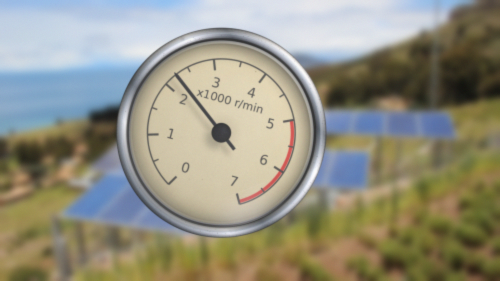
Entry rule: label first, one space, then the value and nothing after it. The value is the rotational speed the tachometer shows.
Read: 2250 rpm
